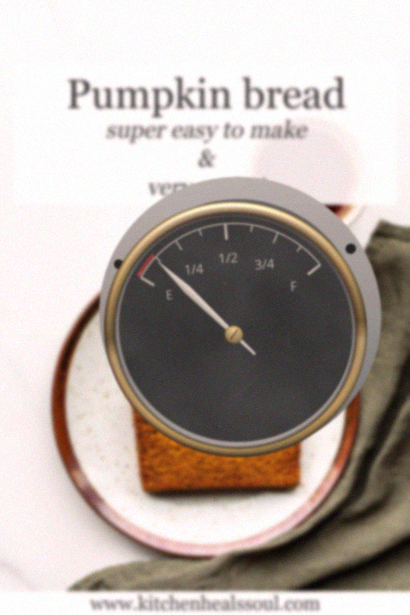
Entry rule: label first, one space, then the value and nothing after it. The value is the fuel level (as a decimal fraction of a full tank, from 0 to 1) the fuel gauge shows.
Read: 0.125
